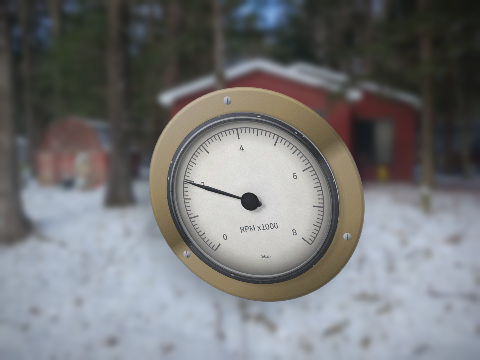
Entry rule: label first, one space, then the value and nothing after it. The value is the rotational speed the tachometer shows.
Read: 2000 rpm
